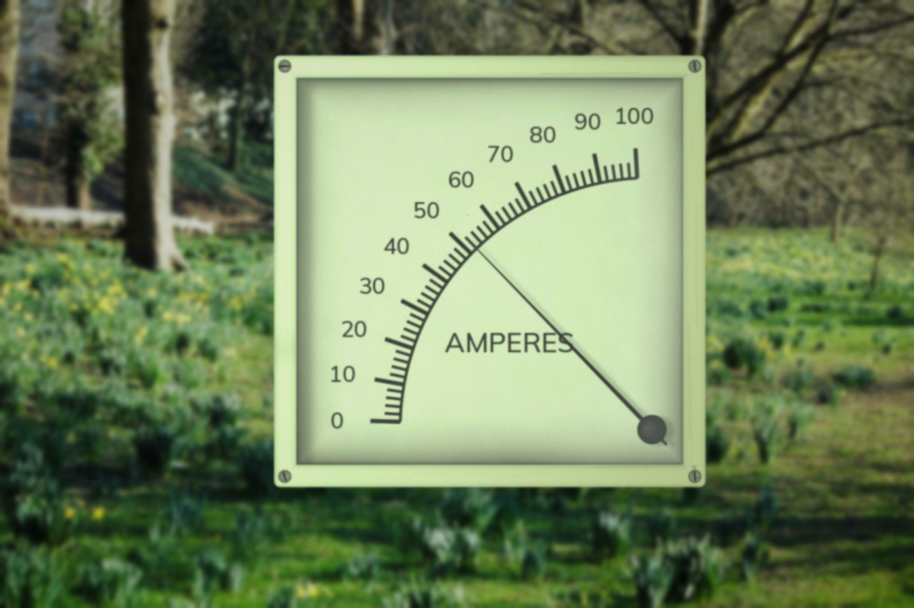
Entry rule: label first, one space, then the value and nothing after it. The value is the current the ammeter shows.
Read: 52 A
